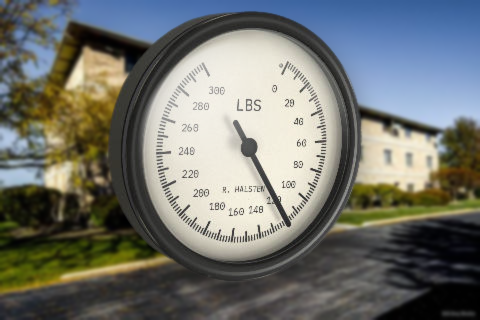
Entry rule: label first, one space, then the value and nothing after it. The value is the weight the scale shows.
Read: 120 lb
